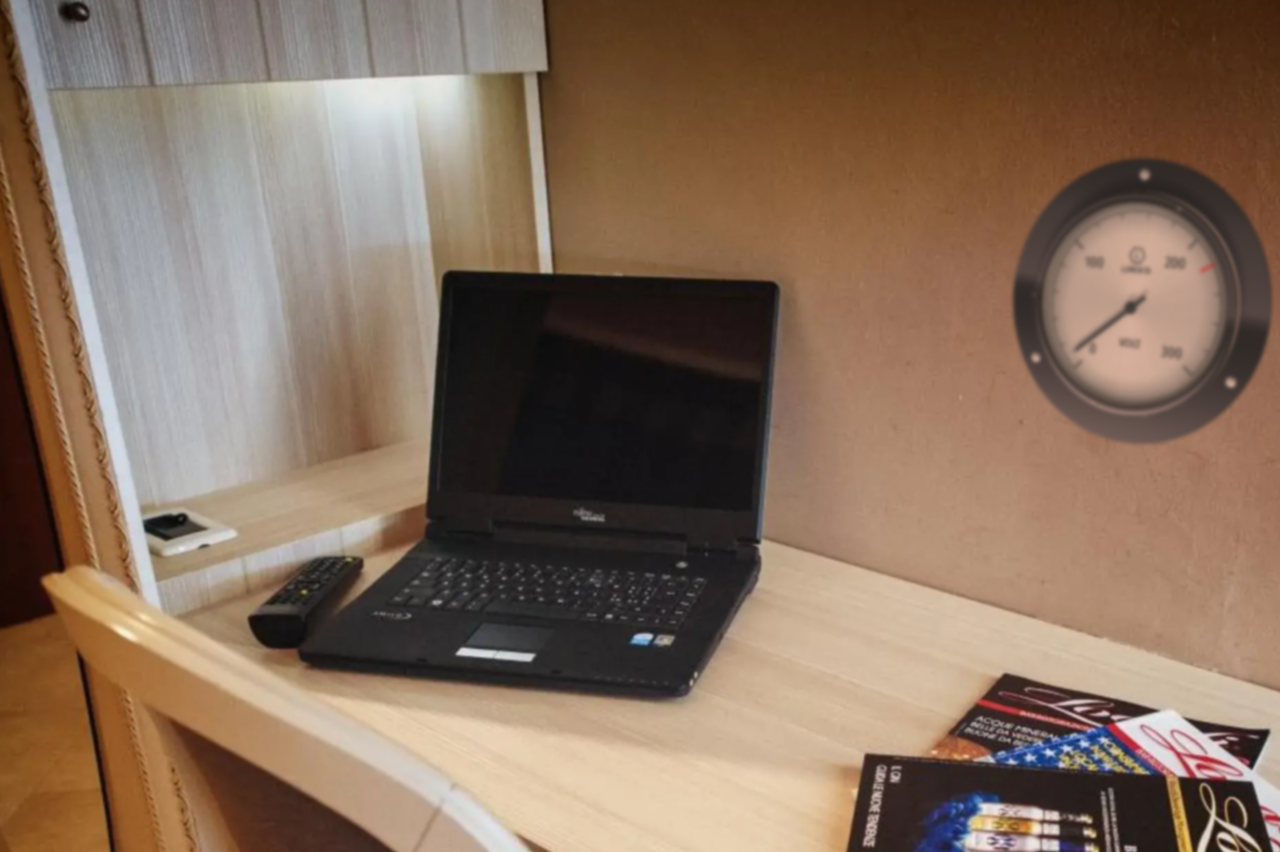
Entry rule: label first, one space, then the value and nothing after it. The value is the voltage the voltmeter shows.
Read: 10 V
